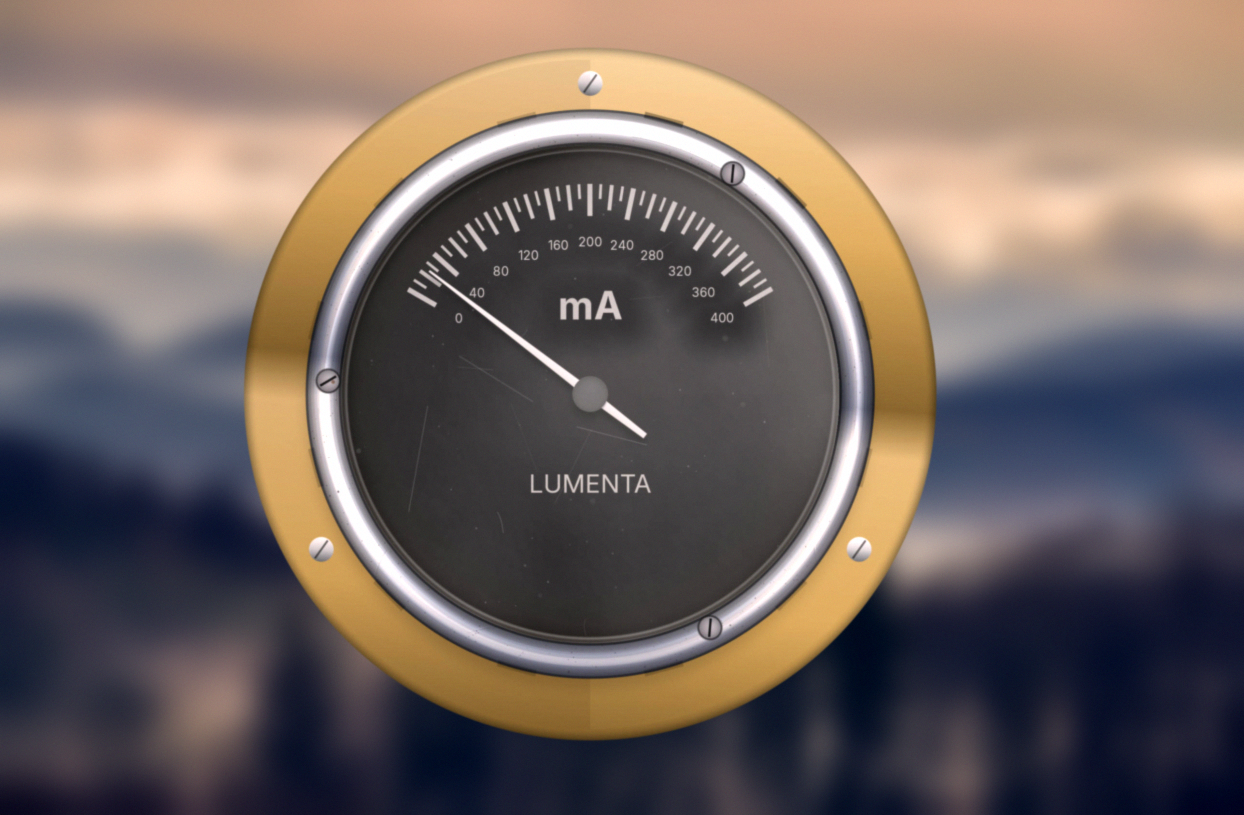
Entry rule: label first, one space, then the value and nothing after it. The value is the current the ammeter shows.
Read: 25 mA
